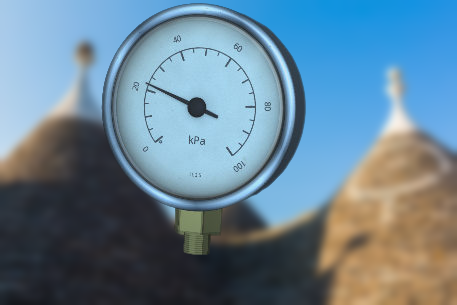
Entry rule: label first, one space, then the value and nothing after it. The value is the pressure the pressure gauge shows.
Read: 22.5 kPa
